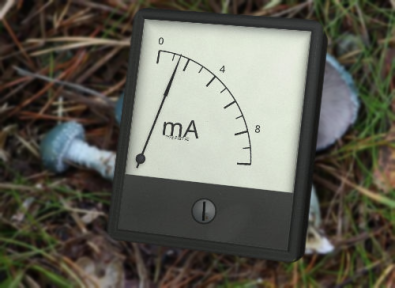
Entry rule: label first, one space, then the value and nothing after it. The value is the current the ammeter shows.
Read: 1.5 mA
